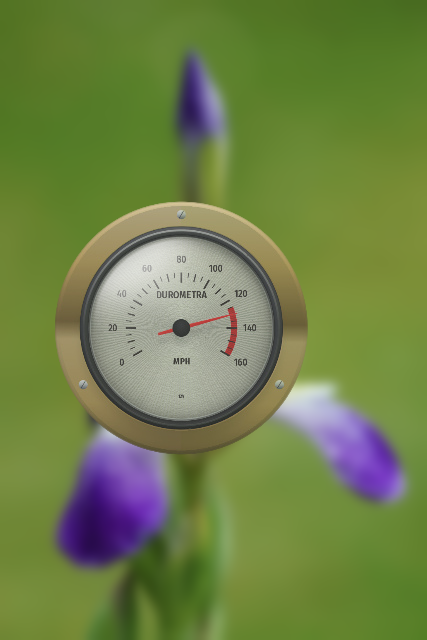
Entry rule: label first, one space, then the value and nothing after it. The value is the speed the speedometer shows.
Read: 130 mph
